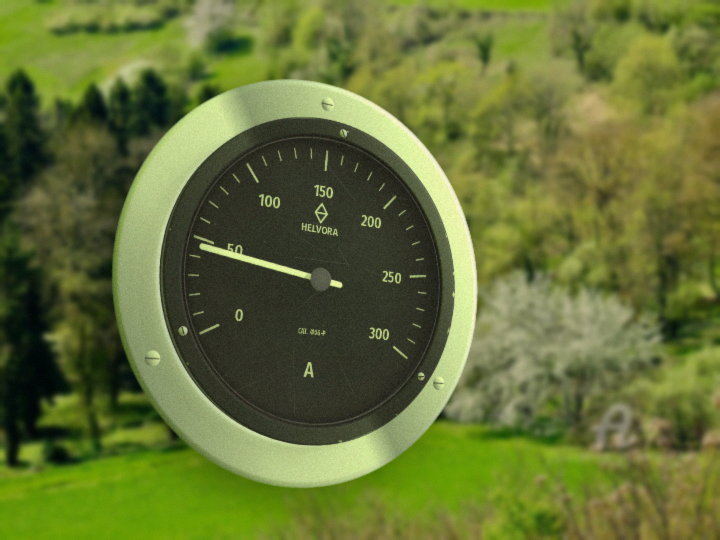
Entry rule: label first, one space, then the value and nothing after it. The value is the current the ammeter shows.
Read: 45 A
